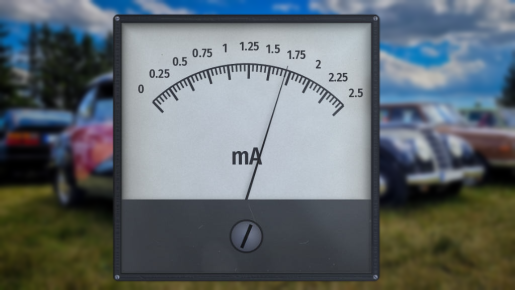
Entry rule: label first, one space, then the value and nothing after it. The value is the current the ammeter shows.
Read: 1.7 mA
